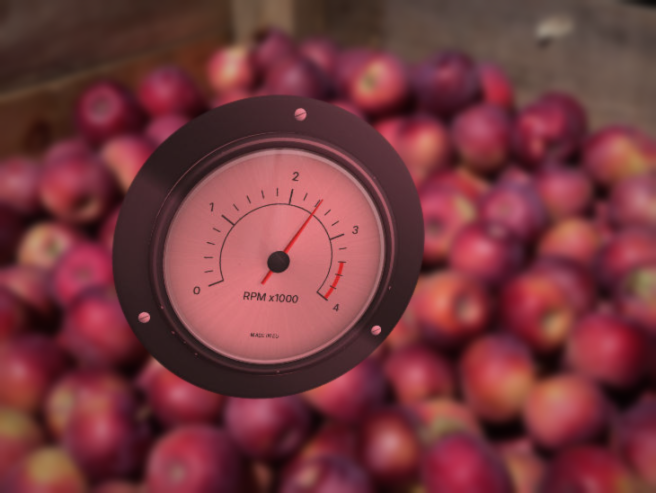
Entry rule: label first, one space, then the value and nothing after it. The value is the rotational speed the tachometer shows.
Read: 2400 rpm
